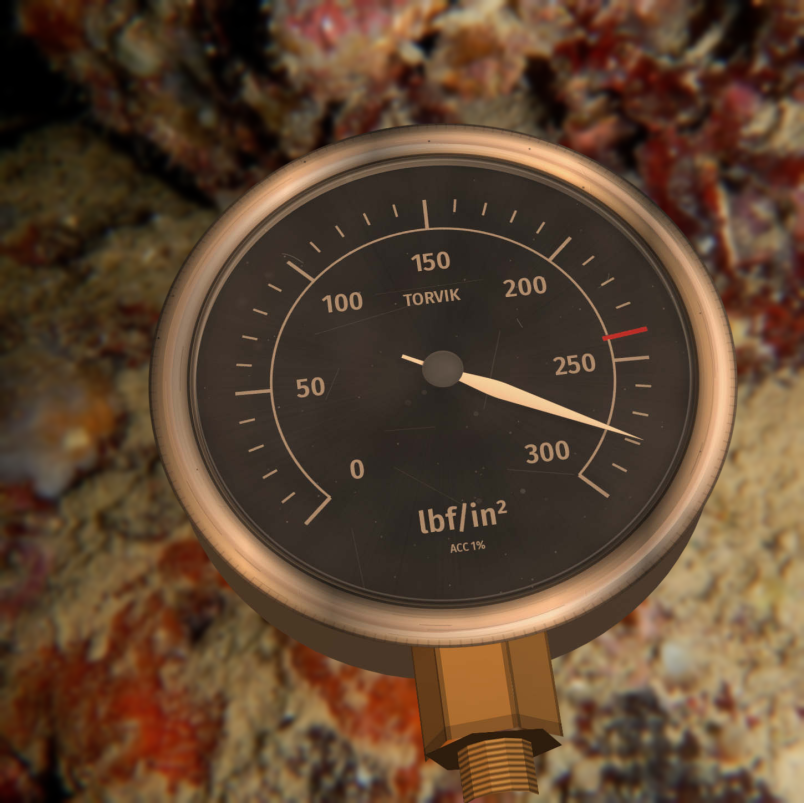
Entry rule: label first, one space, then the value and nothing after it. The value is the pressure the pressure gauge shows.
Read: 280 psi
